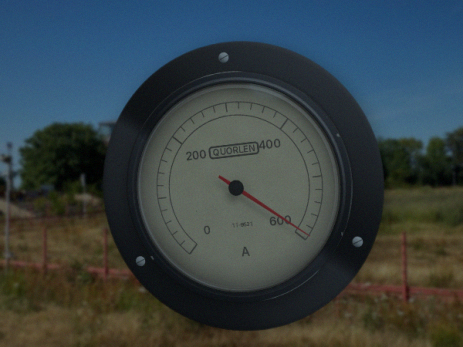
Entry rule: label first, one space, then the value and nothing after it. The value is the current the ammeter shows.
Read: 590 A
